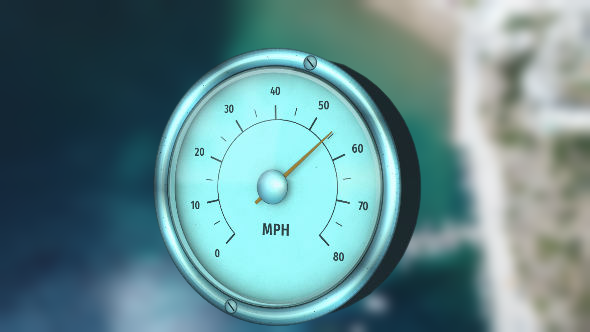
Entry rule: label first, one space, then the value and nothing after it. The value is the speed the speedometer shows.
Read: 55 mph
